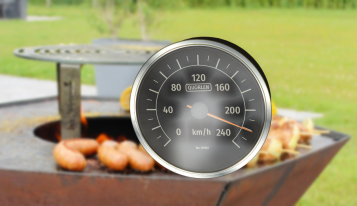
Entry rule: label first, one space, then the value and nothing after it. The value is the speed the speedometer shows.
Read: 220 km/h
